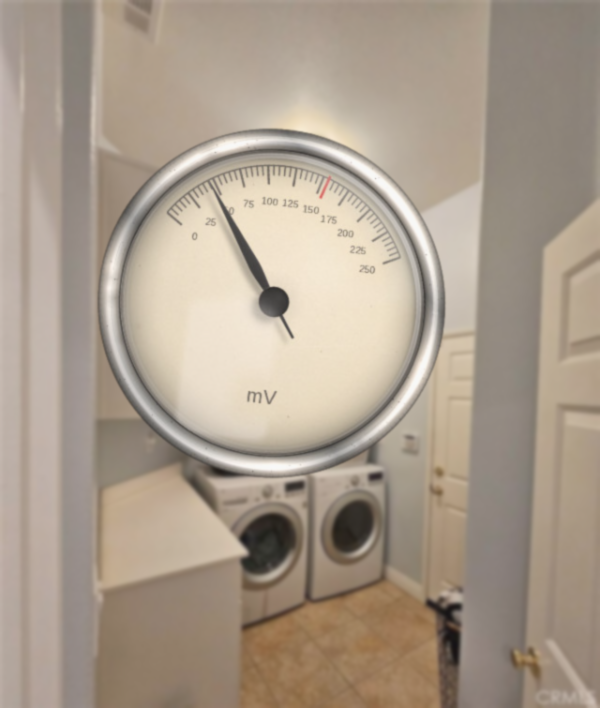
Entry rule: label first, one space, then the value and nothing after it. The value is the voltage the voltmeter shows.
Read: 45 mV
